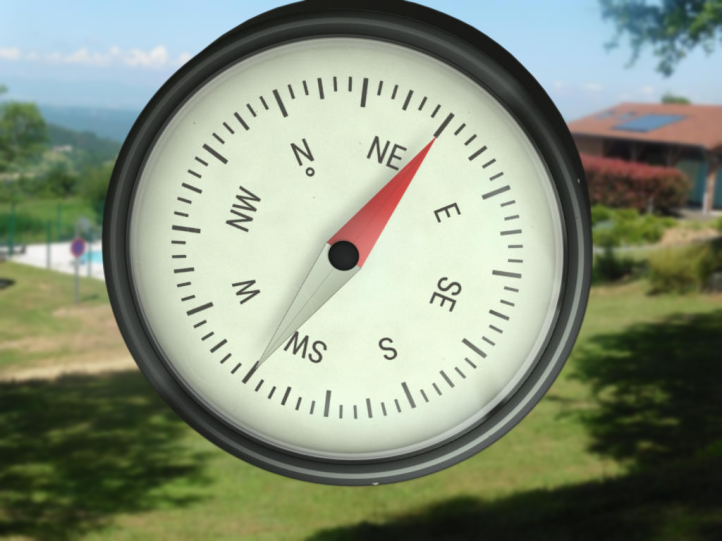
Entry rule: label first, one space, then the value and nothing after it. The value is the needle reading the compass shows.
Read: 60 °
